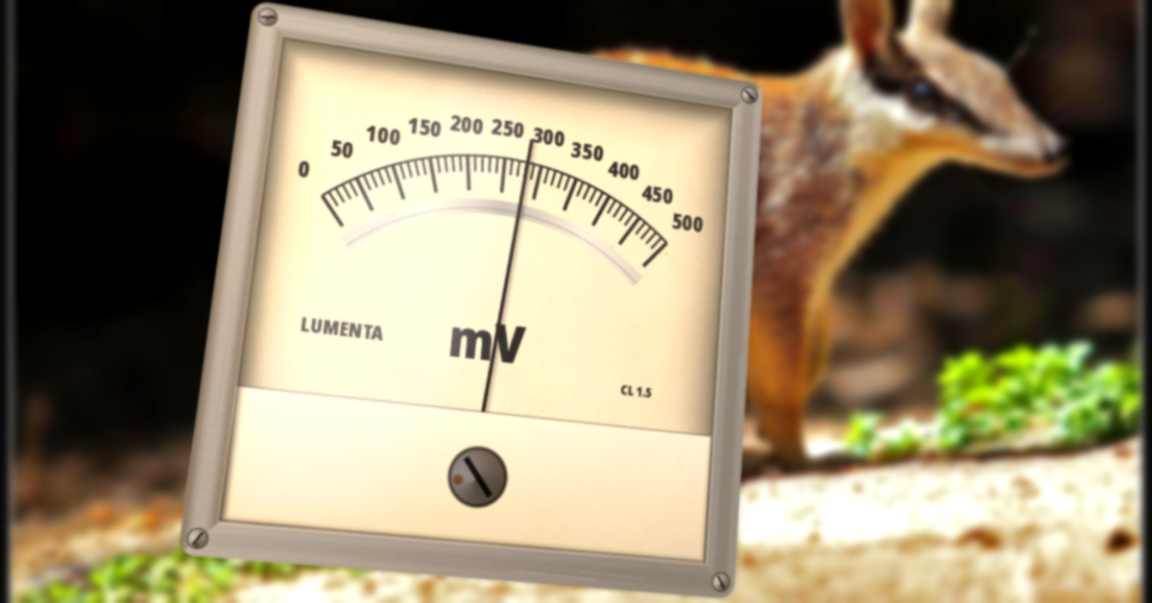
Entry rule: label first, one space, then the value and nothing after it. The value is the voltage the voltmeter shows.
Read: 280 mV
